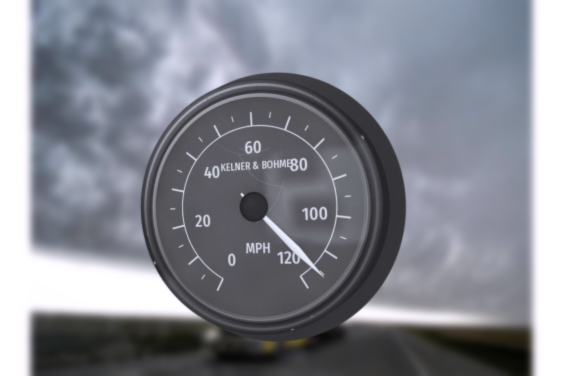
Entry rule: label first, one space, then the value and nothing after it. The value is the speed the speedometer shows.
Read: 115 mph
